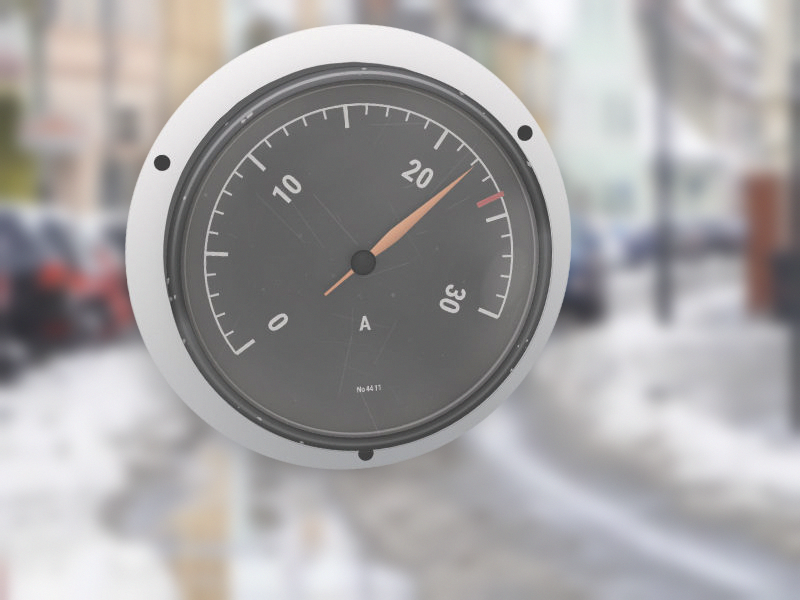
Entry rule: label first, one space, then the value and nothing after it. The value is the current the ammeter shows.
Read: 22 A
